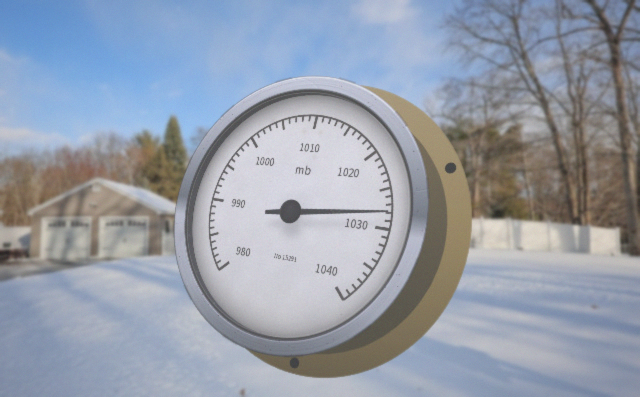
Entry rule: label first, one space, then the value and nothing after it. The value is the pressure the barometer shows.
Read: 1028 mbar
